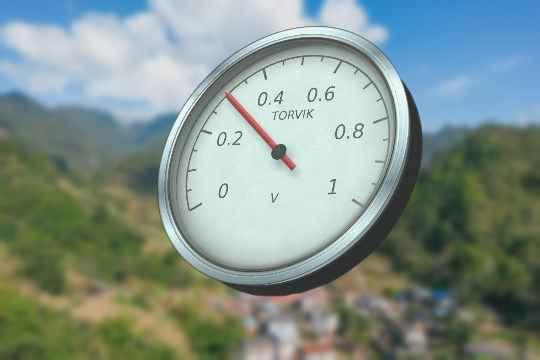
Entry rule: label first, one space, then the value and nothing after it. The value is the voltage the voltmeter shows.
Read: 0.3 V
